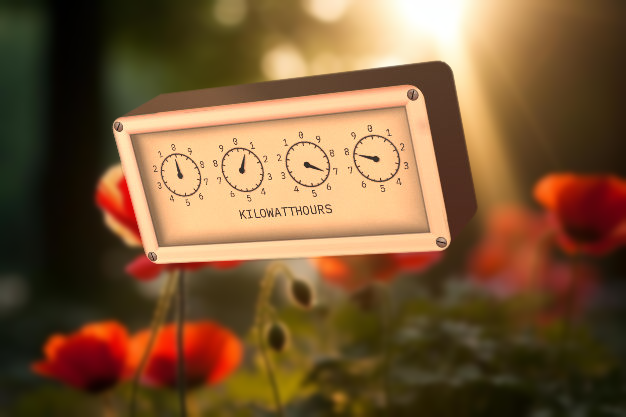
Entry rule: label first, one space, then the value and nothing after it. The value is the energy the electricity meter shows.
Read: 68 kWh
